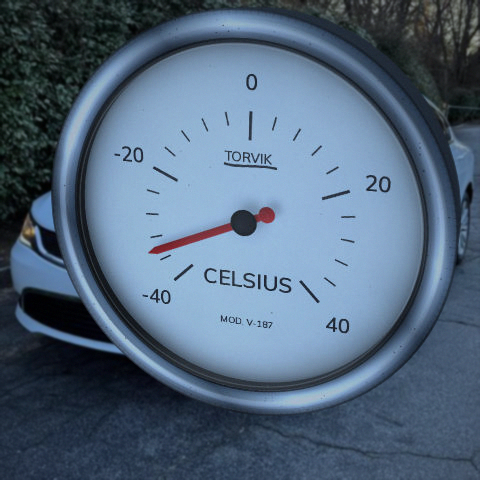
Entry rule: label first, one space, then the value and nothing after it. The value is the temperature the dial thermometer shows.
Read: -34 °C
